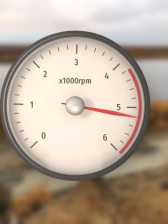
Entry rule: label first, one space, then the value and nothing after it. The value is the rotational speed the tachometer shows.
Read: 5200 rpm
